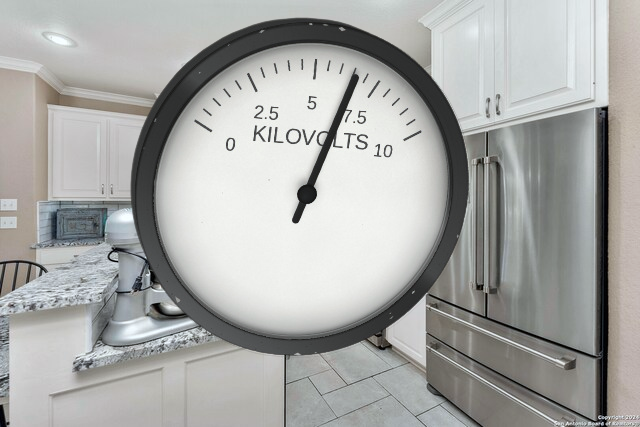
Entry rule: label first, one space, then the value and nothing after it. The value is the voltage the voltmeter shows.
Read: 6.5 kV
